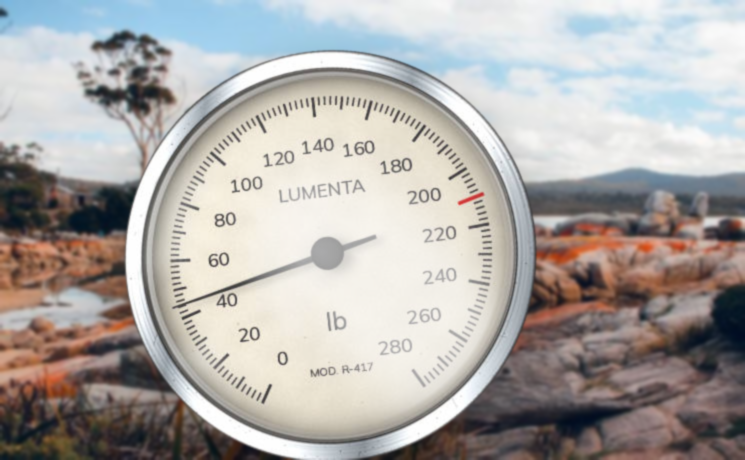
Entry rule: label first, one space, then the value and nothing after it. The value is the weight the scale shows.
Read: 44 lb
